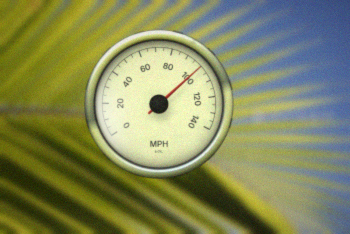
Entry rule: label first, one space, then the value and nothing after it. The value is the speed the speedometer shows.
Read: 100 mph
